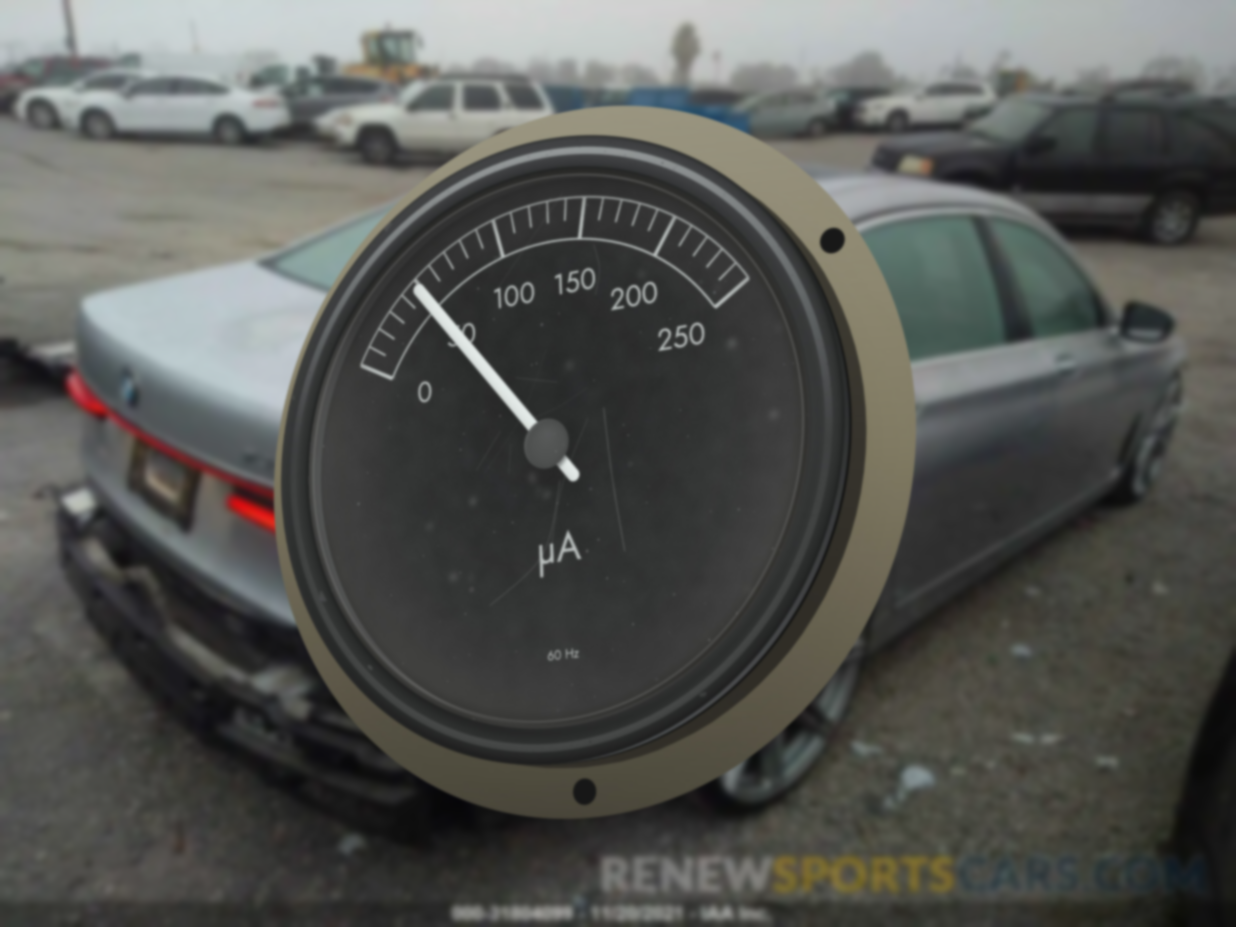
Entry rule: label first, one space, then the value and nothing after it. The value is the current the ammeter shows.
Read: 50 µA
